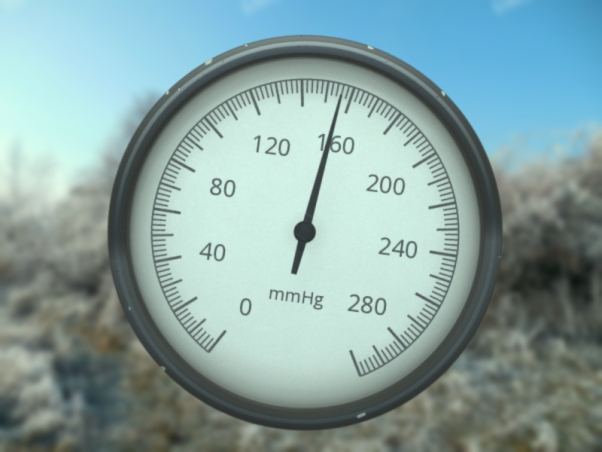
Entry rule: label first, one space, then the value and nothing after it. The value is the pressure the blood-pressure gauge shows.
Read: 156 mmHg
